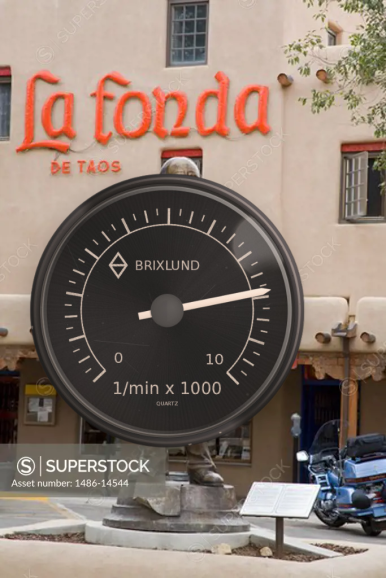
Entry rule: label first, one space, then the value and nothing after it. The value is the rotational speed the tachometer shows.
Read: 7875 rpm
